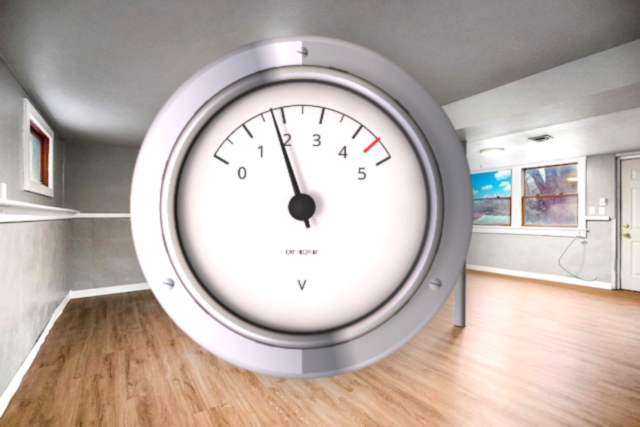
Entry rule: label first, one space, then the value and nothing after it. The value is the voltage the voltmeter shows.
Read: 1.75 V
